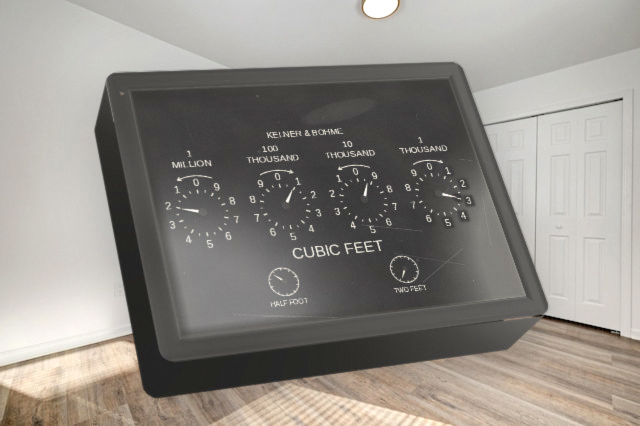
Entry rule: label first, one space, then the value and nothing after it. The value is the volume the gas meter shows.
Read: 209300 ft³
